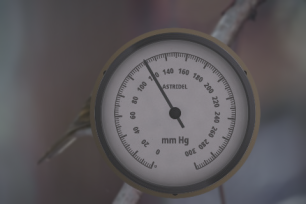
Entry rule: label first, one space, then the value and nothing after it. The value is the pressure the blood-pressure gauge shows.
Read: 120 mmHg
